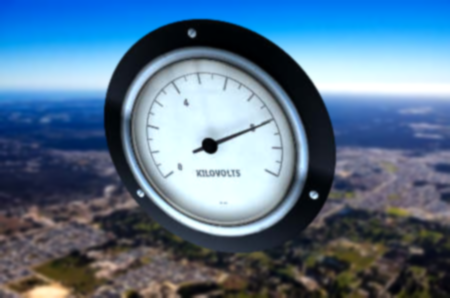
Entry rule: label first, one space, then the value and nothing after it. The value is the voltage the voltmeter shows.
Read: 8 kV
